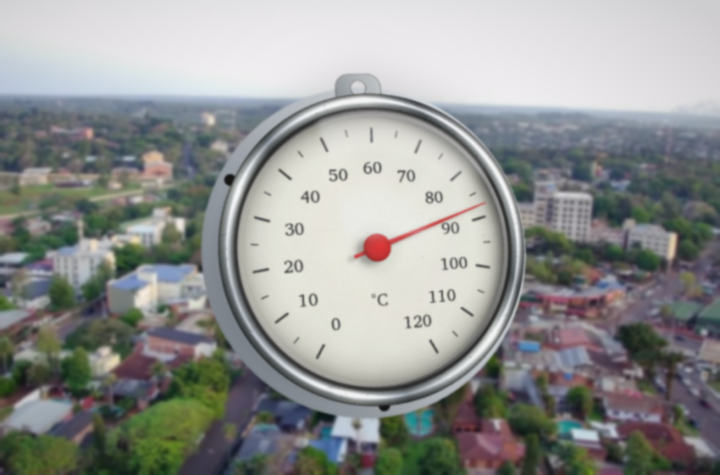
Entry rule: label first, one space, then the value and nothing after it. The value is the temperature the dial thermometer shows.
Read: 87.5 °C
